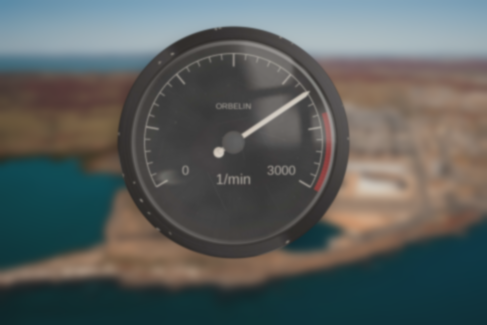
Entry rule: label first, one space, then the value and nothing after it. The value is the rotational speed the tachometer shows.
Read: 2200 rpm
